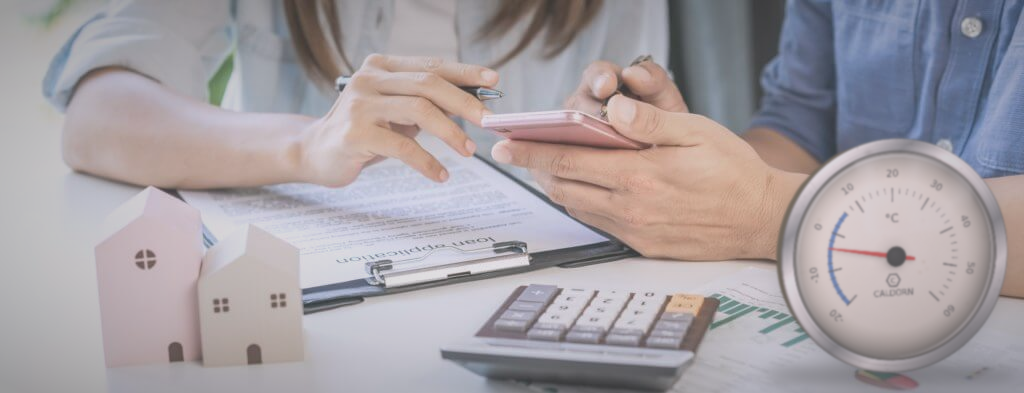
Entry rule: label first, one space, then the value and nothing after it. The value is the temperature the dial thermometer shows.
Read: -4 °C
